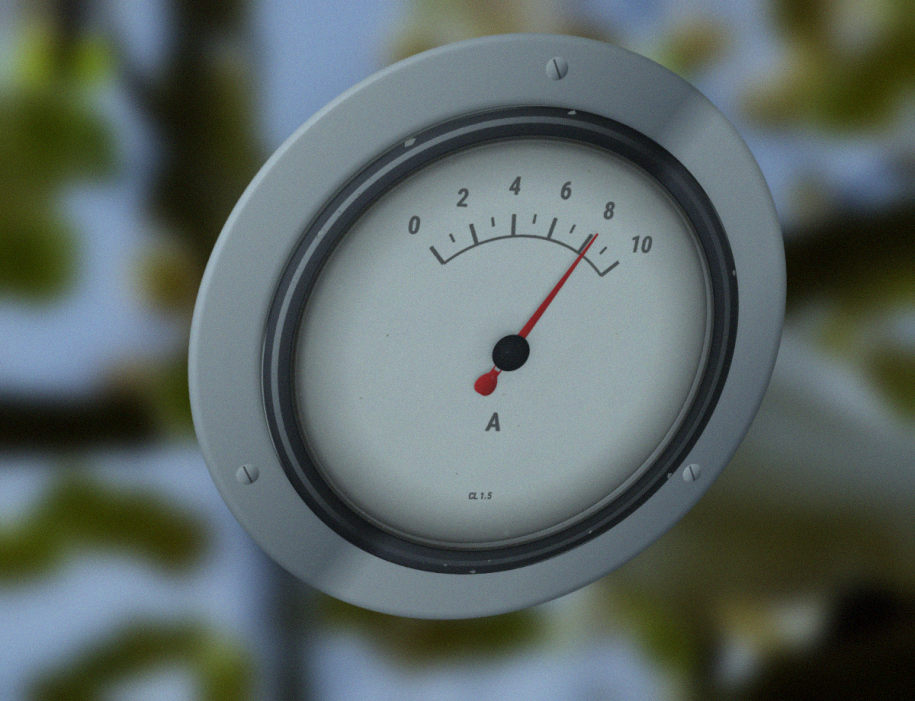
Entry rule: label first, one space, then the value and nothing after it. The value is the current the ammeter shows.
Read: 8 A
